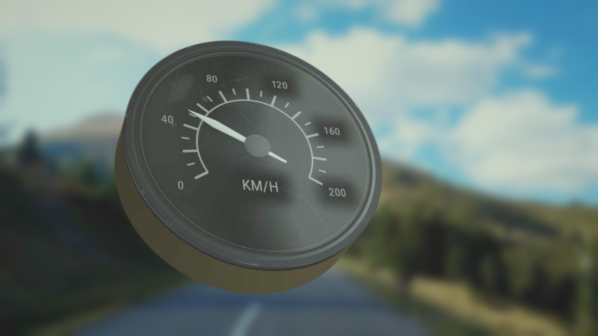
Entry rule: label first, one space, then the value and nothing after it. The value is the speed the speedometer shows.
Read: 50 km/h
